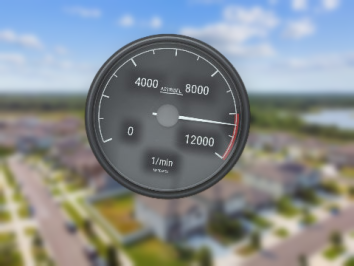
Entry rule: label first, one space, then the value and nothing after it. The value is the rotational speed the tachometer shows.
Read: 10500 rpm
